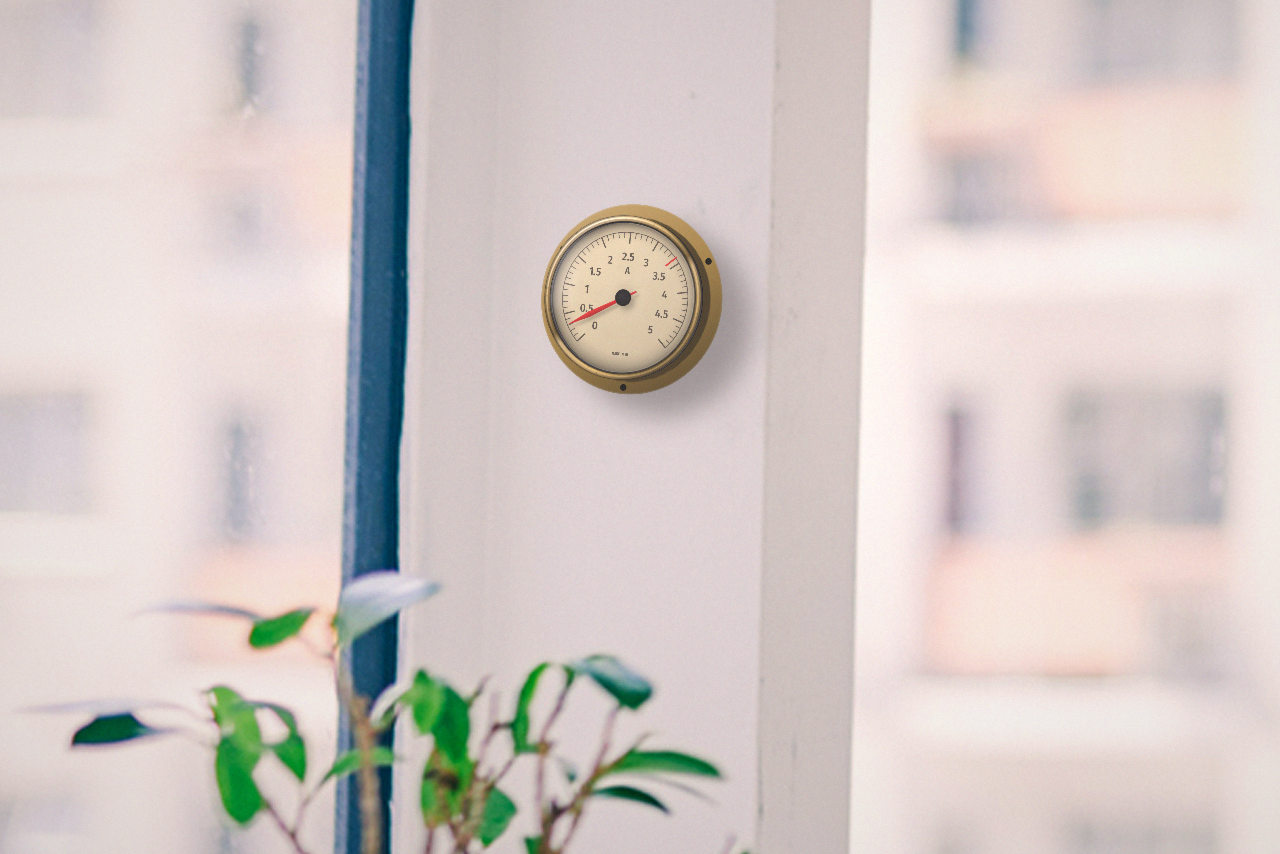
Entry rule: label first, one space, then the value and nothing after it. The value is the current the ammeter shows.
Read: 0.3 A
